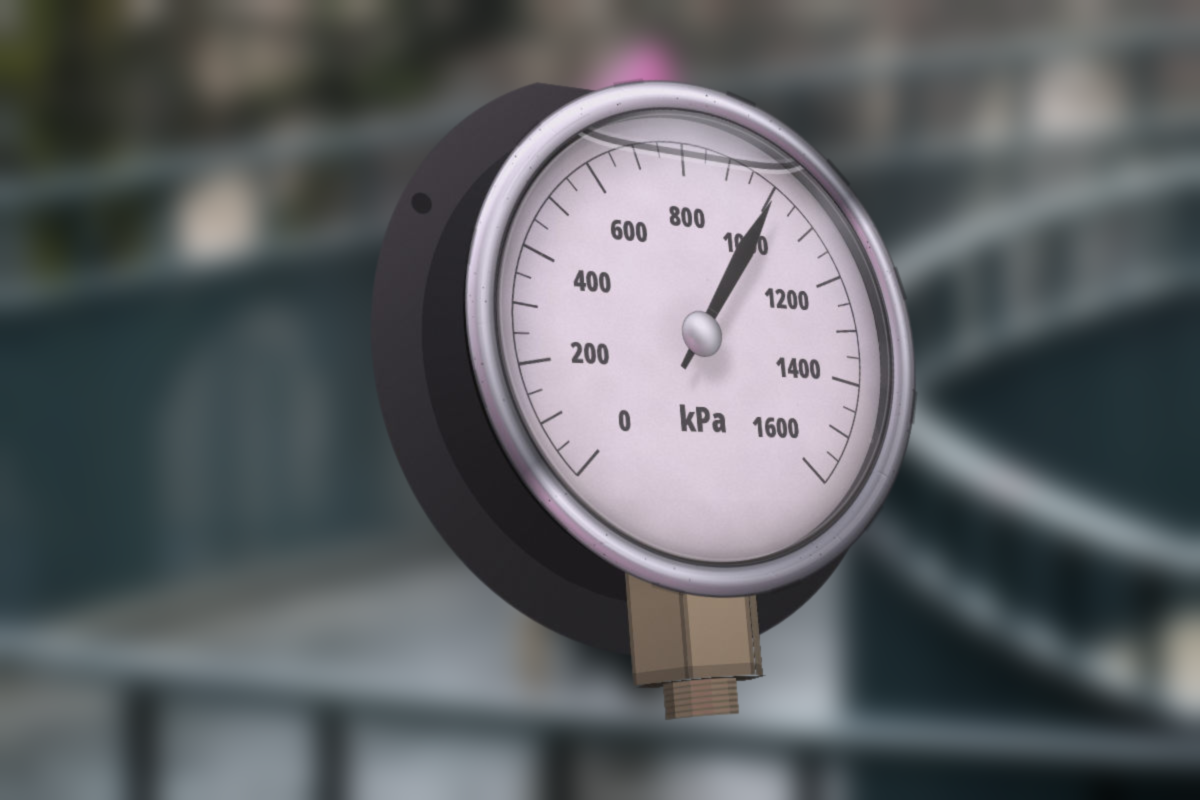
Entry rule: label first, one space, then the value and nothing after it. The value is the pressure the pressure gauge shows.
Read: 1000 kPa
